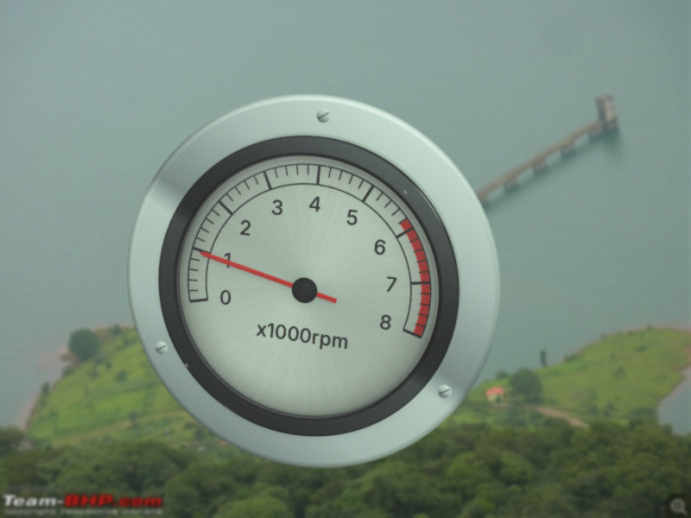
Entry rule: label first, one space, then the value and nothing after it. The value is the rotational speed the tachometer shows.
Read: 1000 rpm
